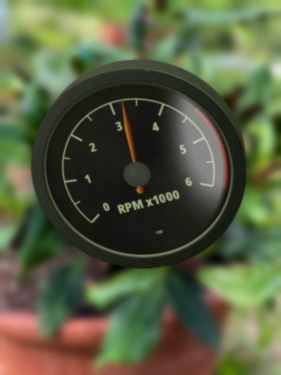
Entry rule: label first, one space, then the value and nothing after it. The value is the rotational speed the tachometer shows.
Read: 3250 rpm
